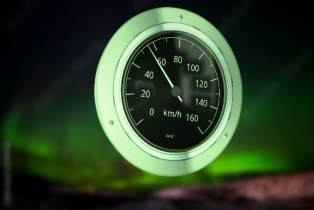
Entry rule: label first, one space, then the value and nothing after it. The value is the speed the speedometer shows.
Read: 55 km/h
